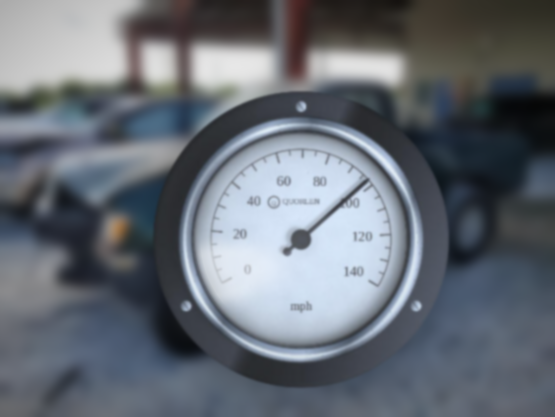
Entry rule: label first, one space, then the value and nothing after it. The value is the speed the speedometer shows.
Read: 97.5 mph
